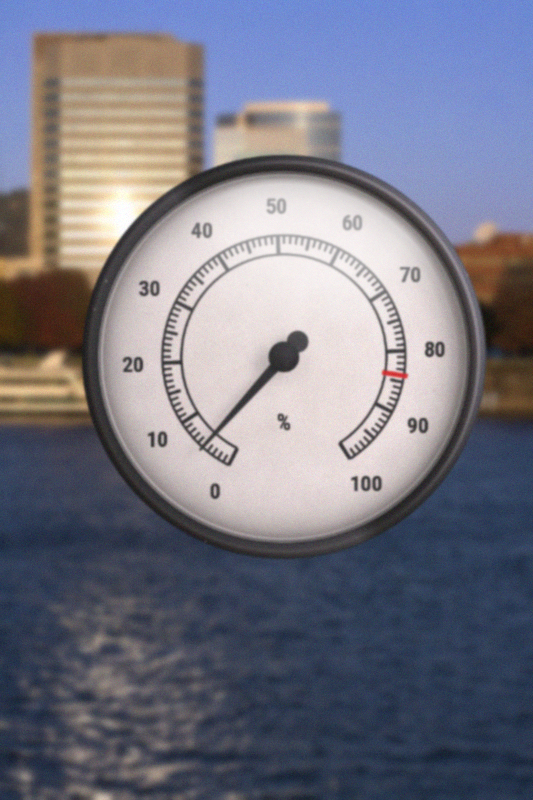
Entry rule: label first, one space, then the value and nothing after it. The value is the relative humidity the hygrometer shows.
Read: 5 %
